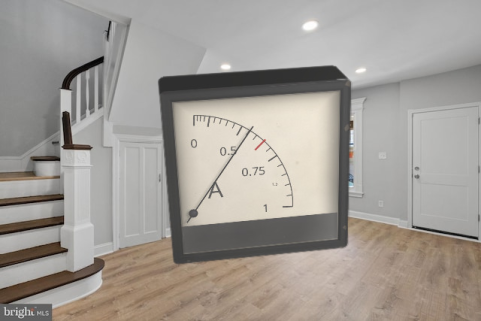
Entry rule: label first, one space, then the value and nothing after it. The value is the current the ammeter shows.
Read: 0.55 A
